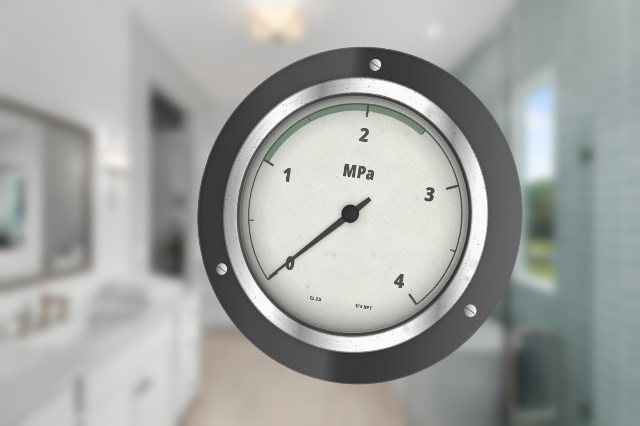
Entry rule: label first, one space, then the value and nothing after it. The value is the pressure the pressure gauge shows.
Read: 0 MPa
